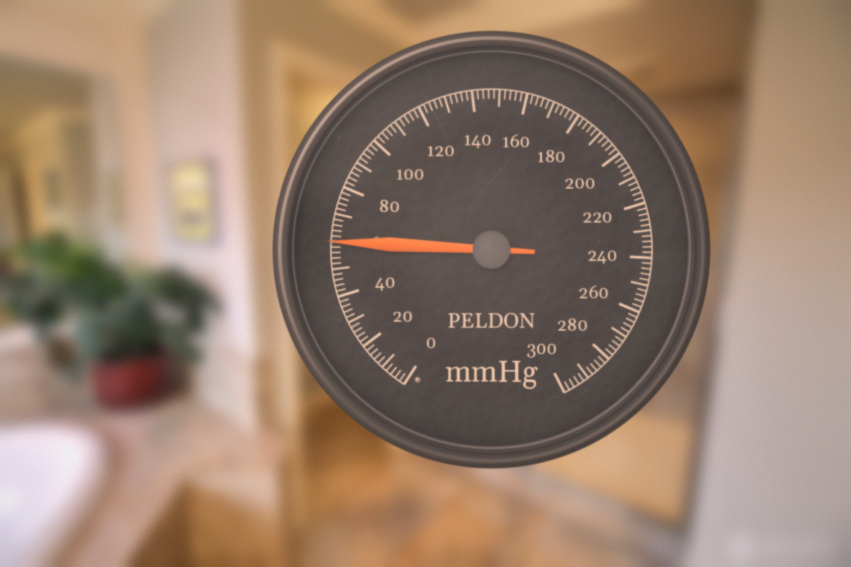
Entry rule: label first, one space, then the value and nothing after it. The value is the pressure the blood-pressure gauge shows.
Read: 60 mmHg
